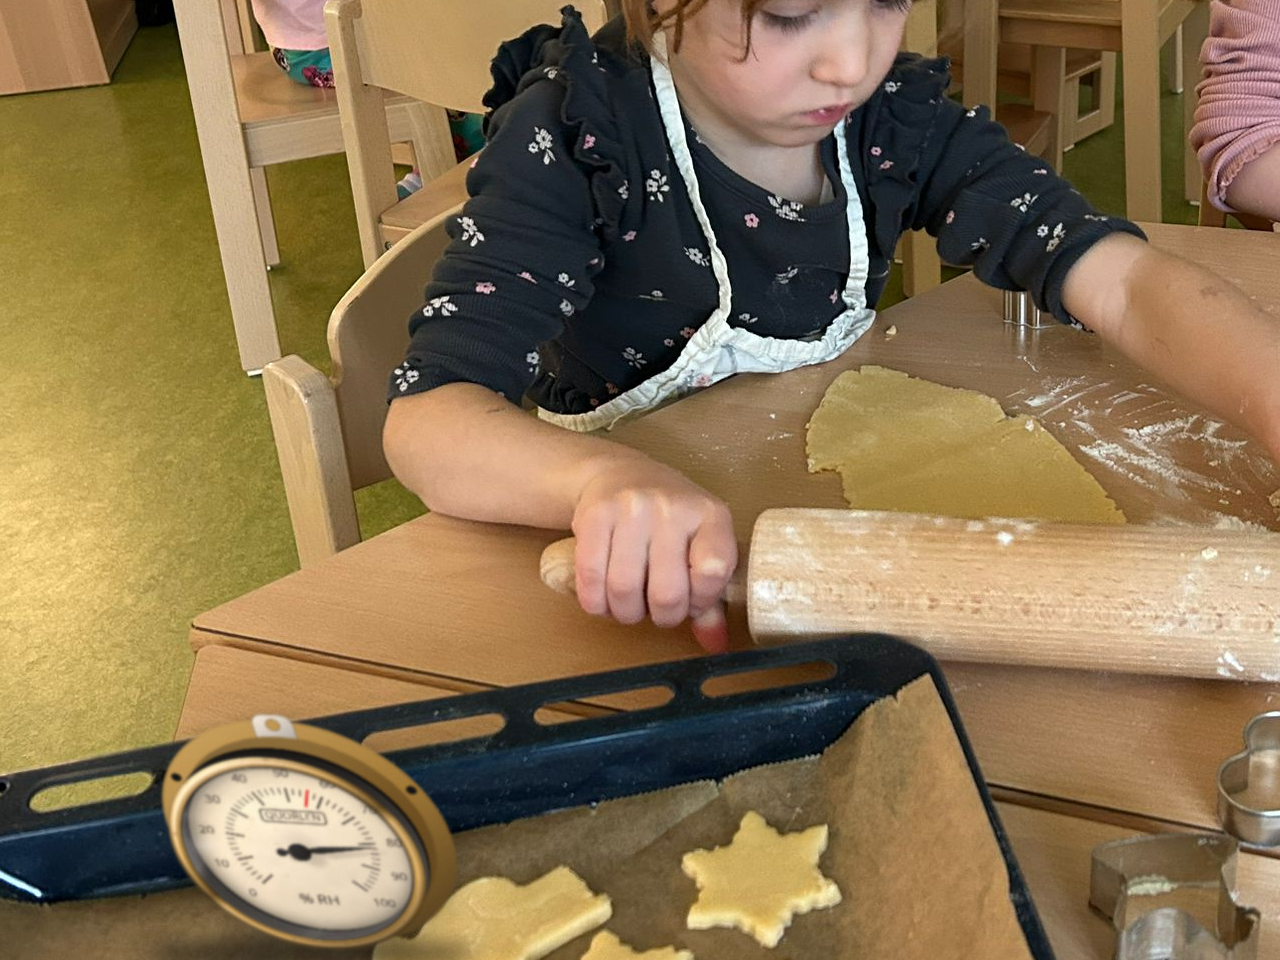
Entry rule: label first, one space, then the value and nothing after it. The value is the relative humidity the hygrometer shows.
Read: 80 %
